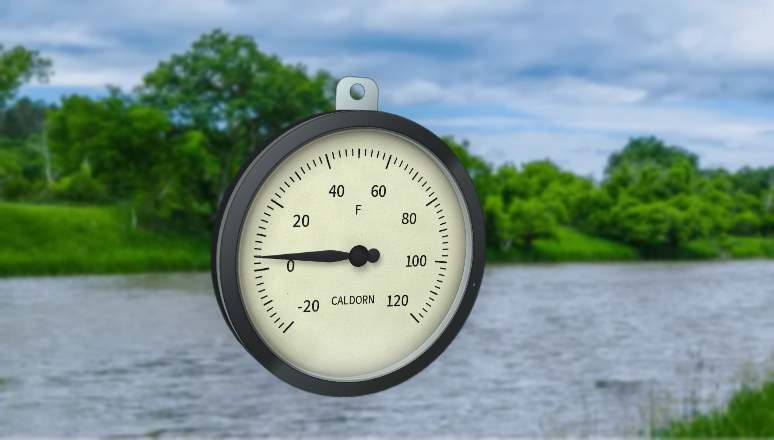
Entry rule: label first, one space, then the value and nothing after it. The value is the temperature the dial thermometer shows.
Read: 4 °F
